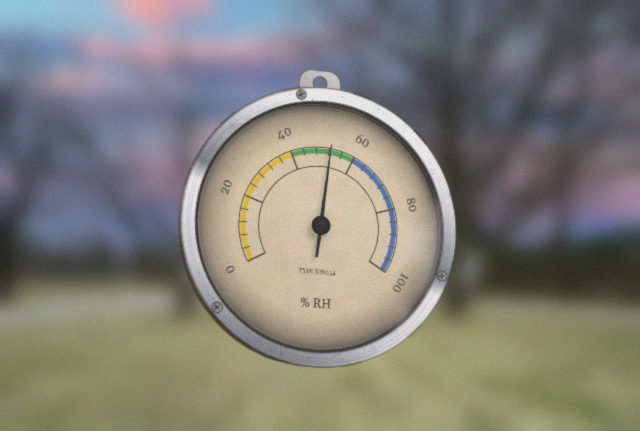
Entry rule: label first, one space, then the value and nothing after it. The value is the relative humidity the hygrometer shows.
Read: 52 %
